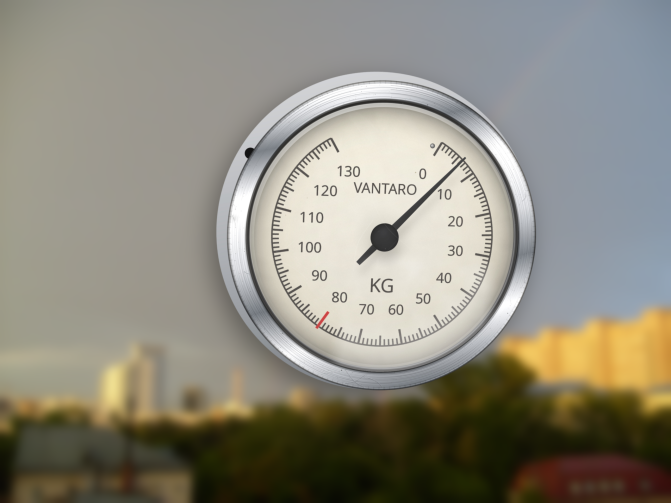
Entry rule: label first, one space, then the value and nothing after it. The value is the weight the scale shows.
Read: 6 kg
